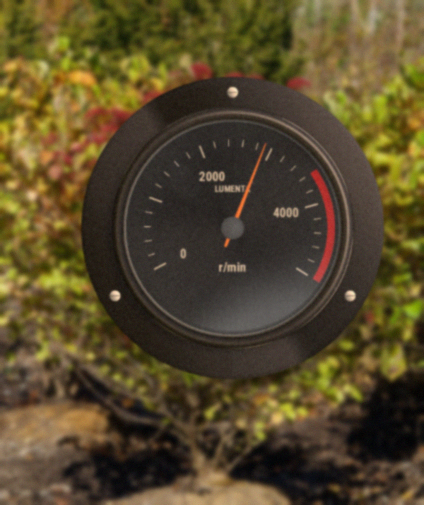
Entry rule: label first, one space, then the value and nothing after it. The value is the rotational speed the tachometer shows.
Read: 2900 rpm
